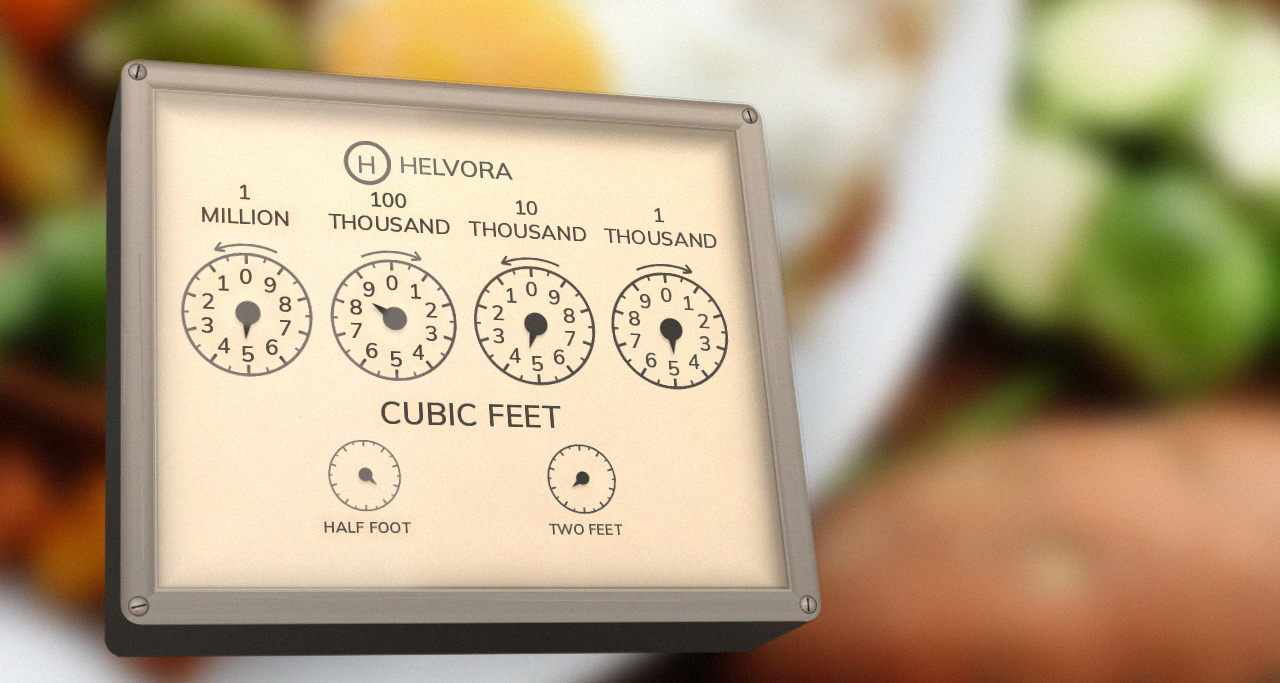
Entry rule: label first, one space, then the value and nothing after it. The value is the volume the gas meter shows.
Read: 484500 ft³
